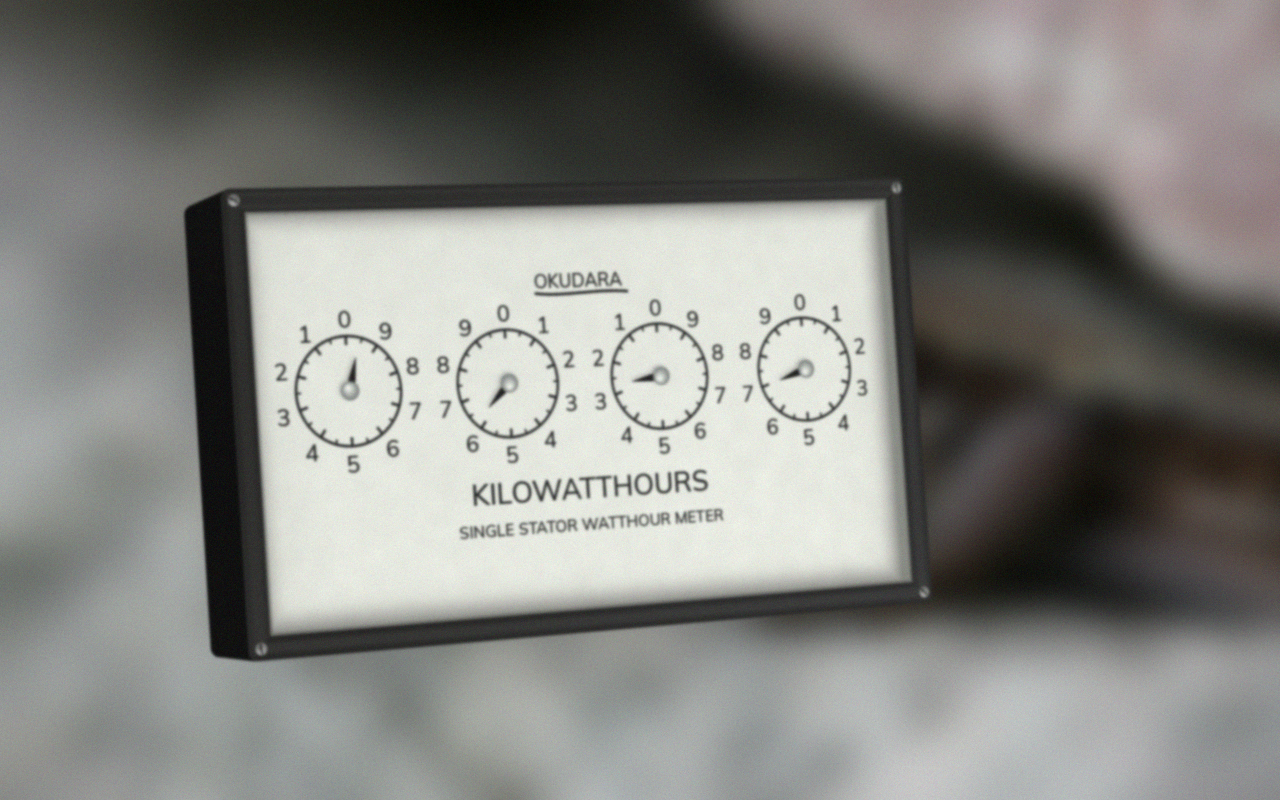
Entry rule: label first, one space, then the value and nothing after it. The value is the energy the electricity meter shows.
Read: 9627 kWh
